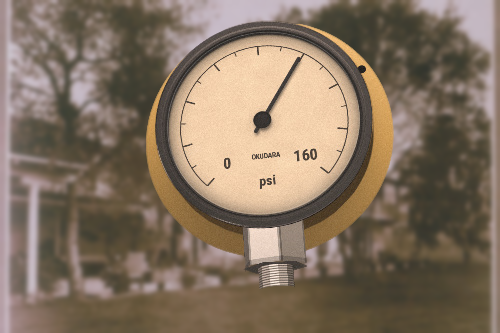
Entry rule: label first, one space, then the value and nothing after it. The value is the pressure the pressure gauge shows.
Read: 100 psi
